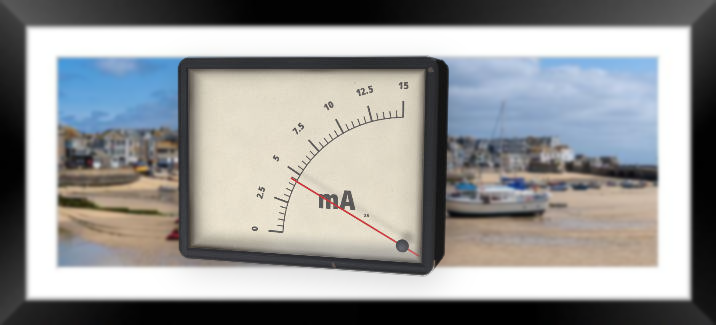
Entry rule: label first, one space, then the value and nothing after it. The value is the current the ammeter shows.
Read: 4.5 mA
